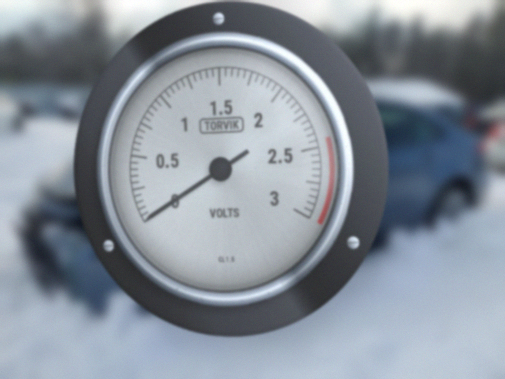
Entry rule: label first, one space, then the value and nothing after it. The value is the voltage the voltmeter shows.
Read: 0 V
